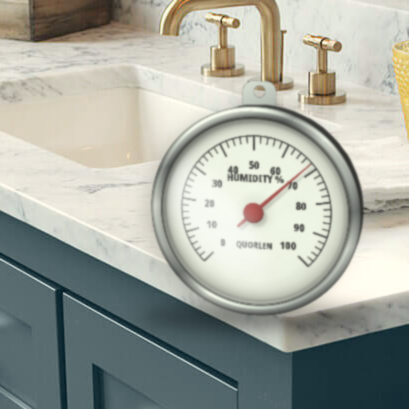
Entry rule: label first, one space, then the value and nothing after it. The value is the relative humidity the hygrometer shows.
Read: 68 %
